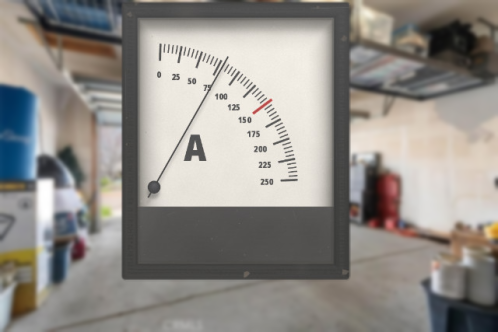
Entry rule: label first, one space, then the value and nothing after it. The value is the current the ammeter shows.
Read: 80 A
